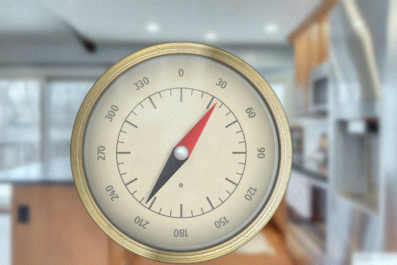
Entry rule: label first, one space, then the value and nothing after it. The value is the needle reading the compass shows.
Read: 35 °
